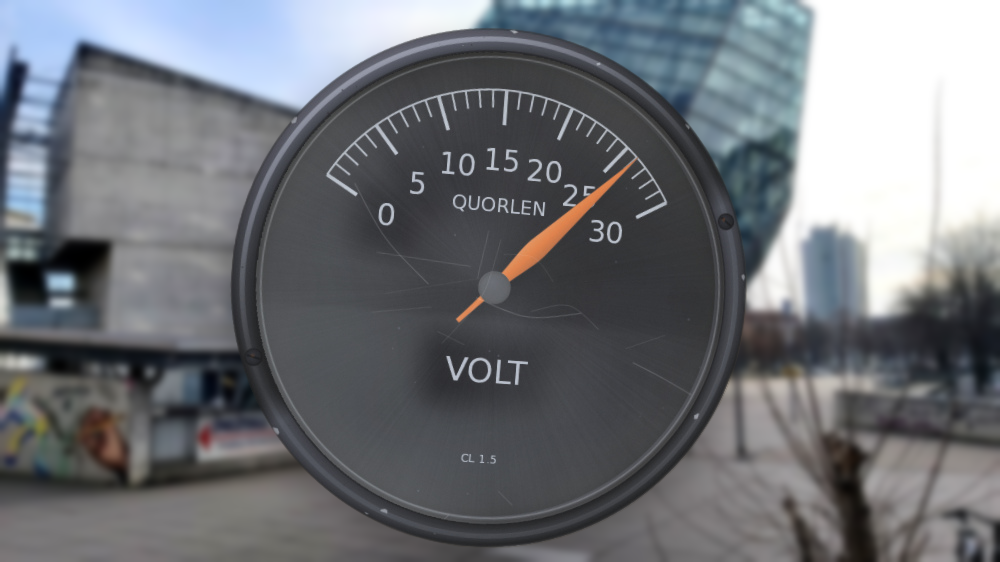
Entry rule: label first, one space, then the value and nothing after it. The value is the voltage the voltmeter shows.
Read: 26 V
